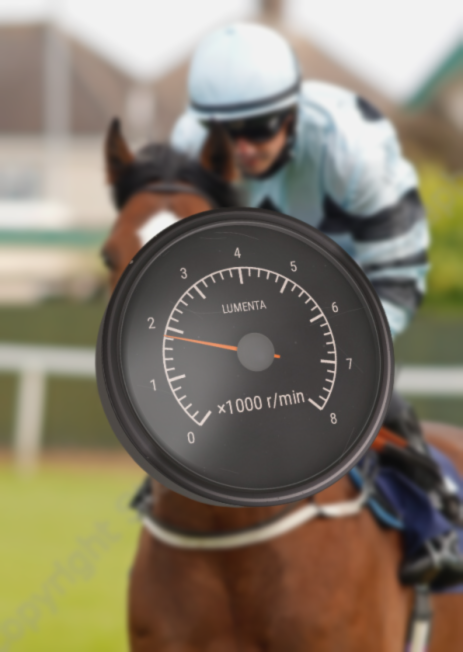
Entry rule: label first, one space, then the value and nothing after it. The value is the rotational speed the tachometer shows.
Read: 1800 rpm
